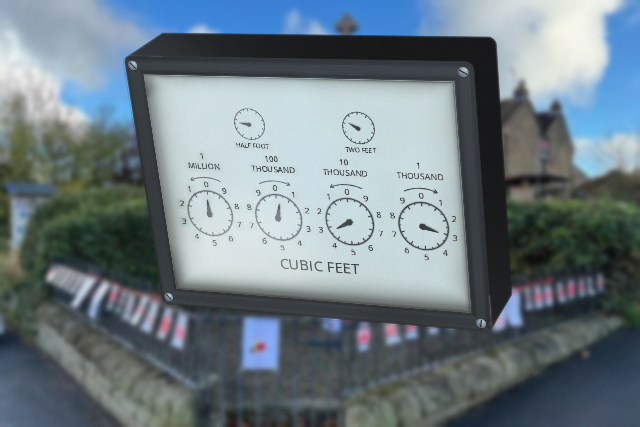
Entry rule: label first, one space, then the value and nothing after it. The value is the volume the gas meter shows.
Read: 3300 ft³
